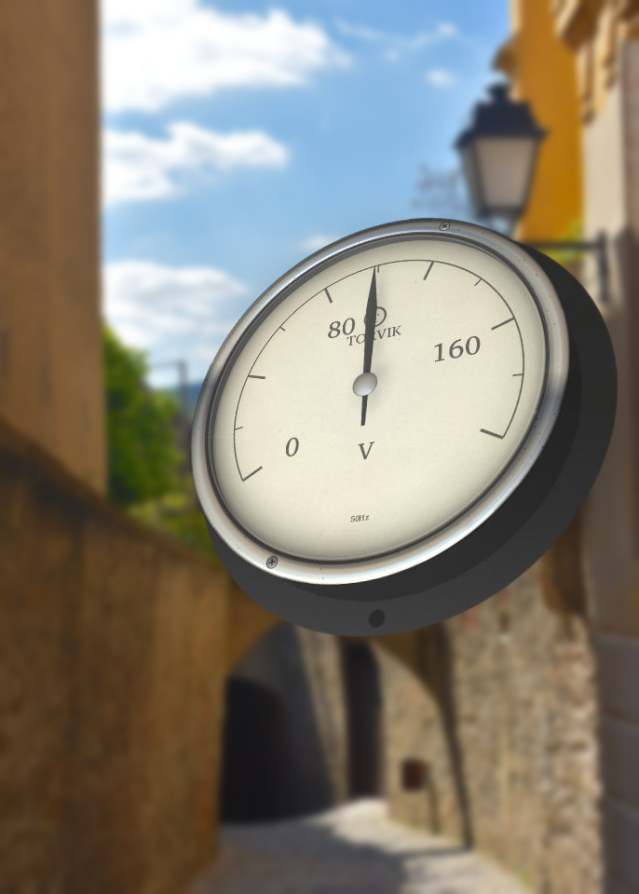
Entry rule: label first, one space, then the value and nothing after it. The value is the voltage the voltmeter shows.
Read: 100 V
